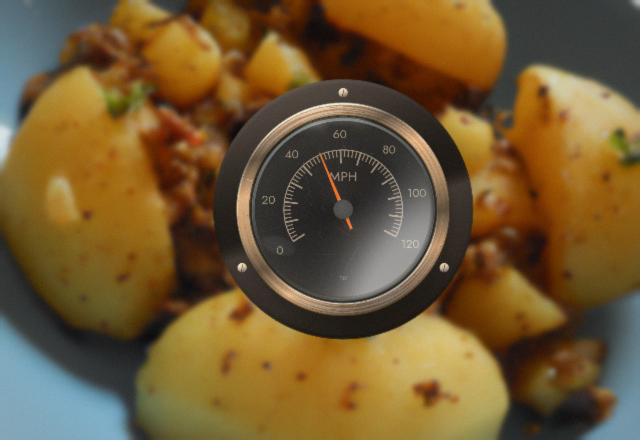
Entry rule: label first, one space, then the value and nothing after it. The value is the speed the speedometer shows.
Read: 50 mph
